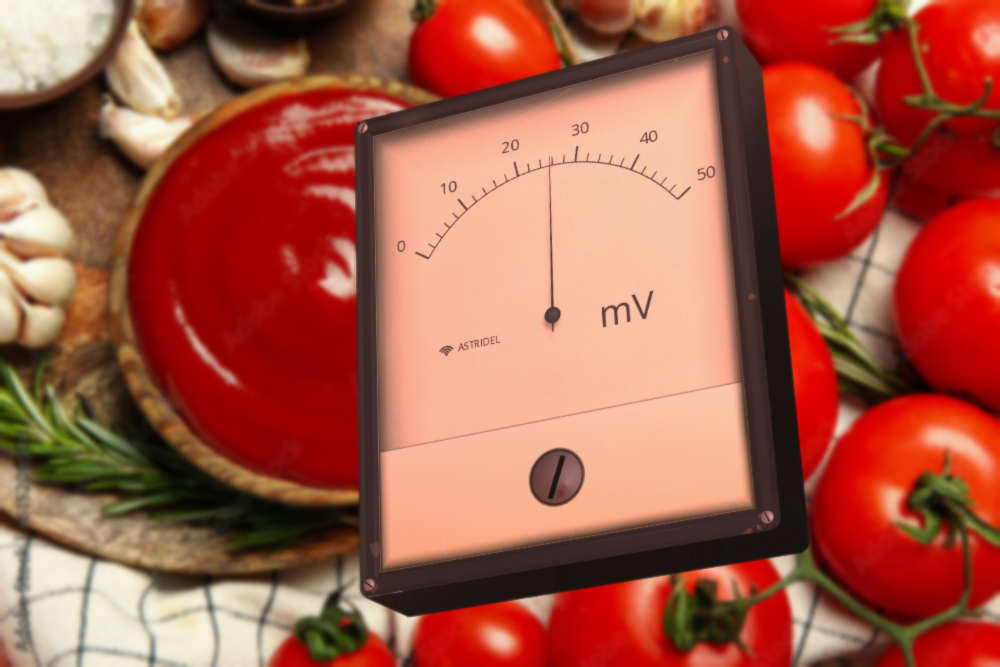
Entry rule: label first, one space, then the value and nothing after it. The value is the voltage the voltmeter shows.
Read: 26 mV
